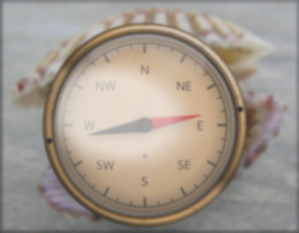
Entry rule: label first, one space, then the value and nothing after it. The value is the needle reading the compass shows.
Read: 80 °
